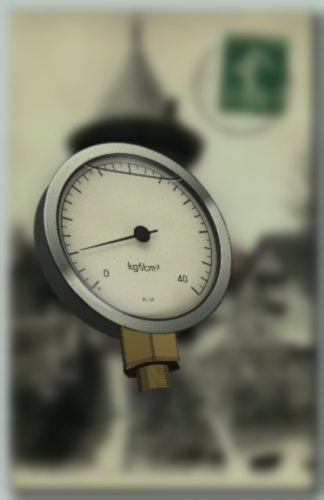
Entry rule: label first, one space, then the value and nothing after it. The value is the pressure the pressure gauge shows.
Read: 4 kg/cm²
